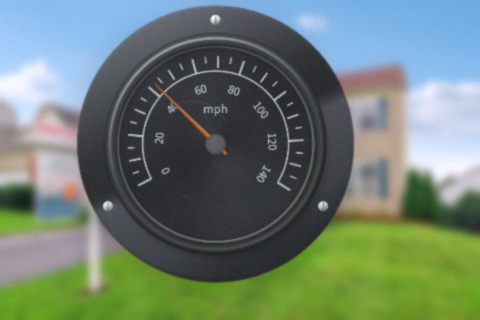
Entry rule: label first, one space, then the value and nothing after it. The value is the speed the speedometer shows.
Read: 42.5 mph
